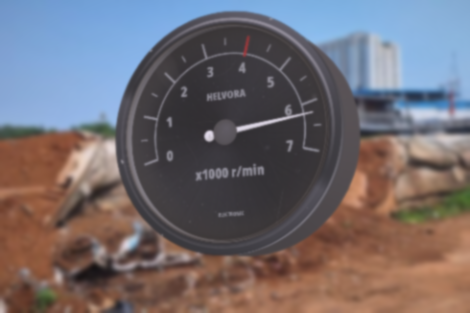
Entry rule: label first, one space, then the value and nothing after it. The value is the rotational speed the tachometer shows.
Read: 6250 rpm
